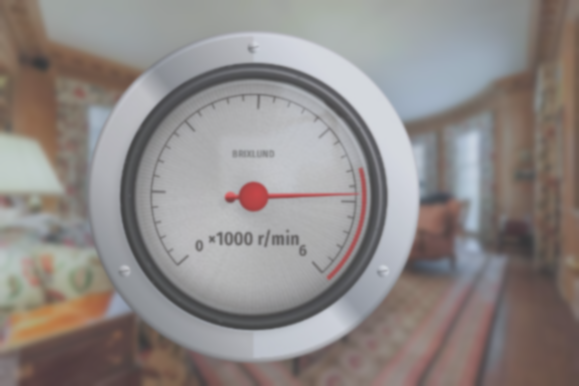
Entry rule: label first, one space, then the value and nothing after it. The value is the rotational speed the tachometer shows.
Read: 4900 rpm
